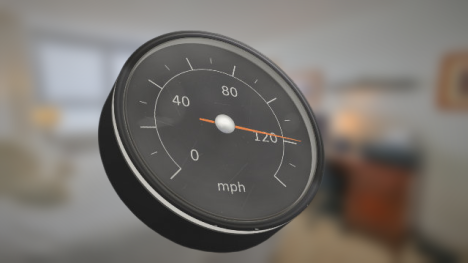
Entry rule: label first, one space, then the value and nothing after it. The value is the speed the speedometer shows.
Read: 120 mph
